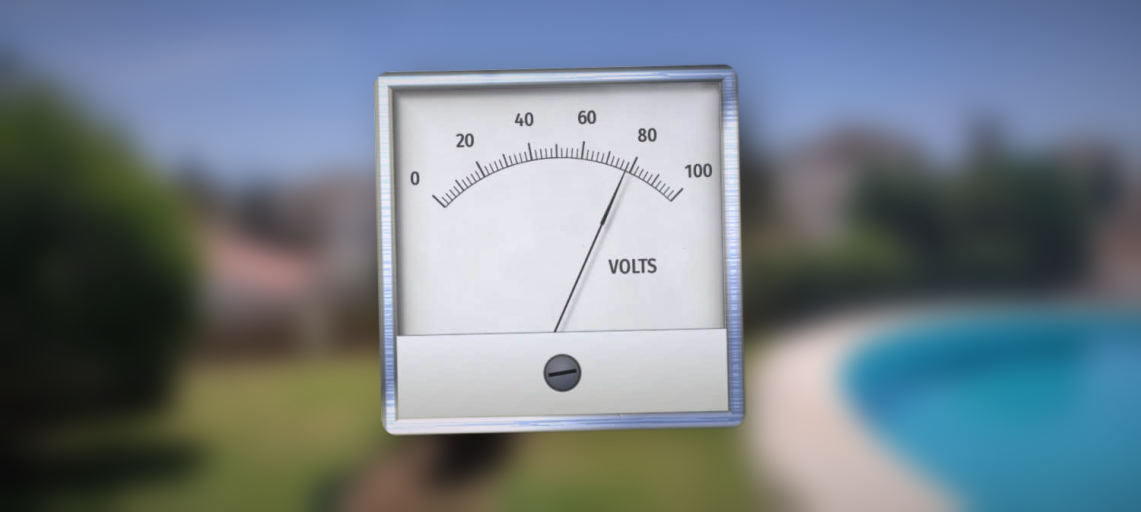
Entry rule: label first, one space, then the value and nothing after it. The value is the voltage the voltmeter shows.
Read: 78 V
